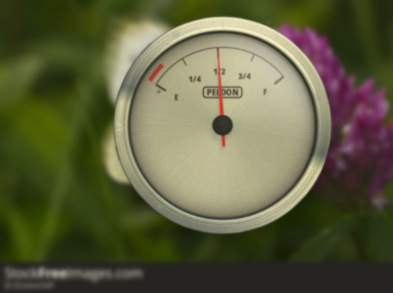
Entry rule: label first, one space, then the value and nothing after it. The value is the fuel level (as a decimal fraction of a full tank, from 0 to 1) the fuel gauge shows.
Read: 0.5
